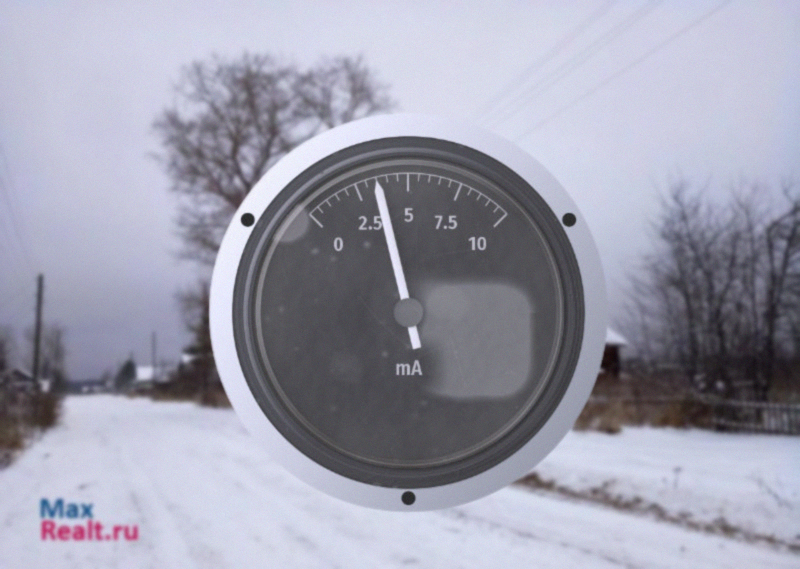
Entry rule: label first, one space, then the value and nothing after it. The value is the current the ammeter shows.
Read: 3.5 mA
